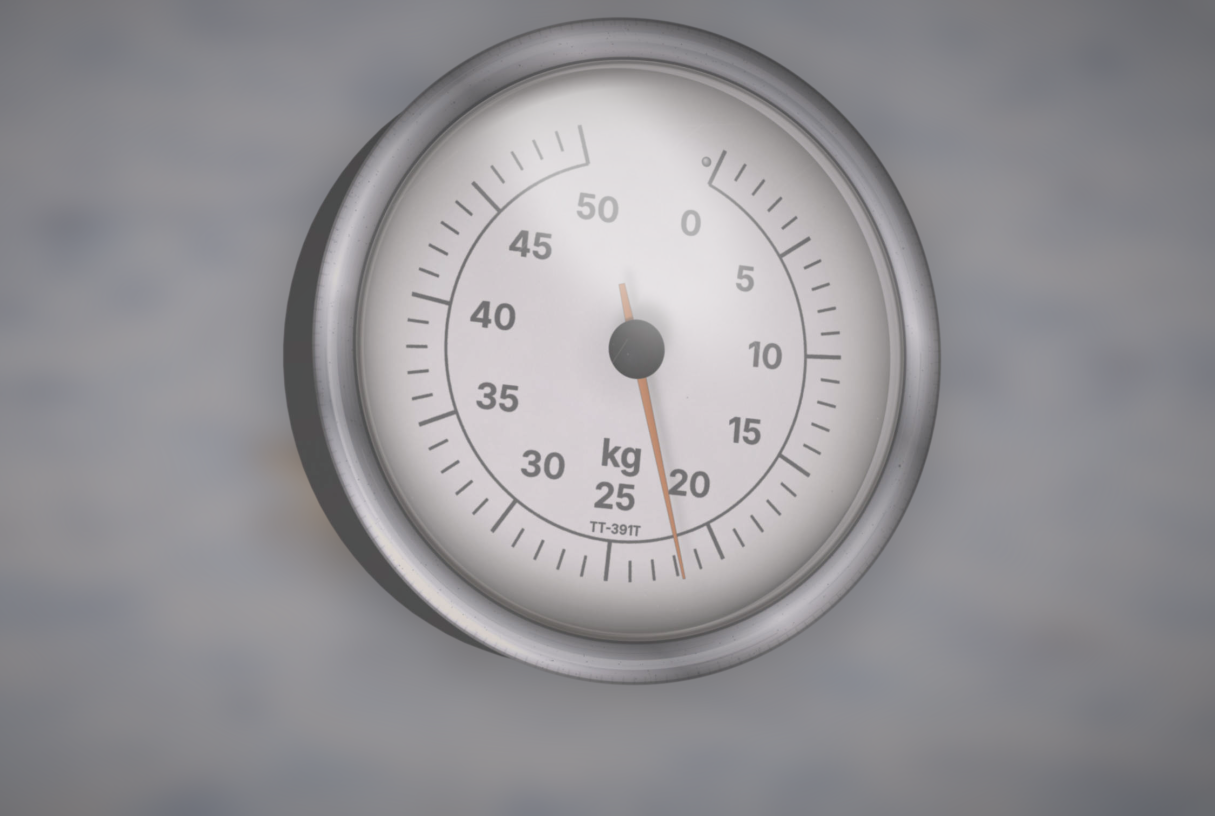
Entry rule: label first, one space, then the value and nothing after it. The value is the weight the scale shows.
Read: 22 kg
